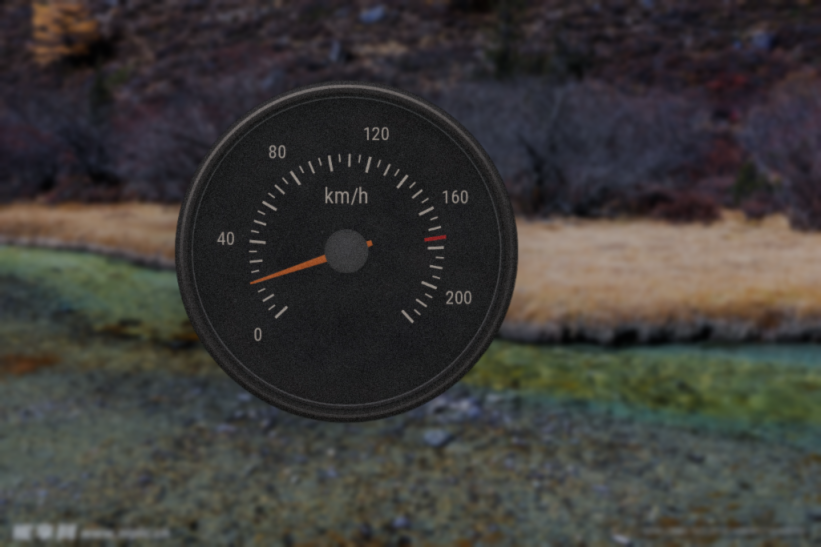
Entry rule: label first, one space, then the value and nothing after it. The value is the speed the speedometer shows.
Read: 20 km/h
